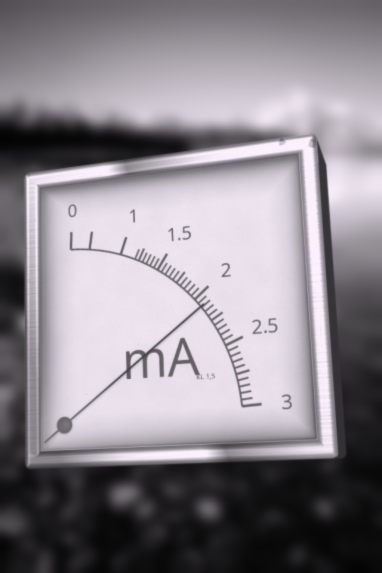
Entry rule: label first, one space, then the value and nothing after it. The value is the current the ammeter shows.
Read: 2.1 mA
